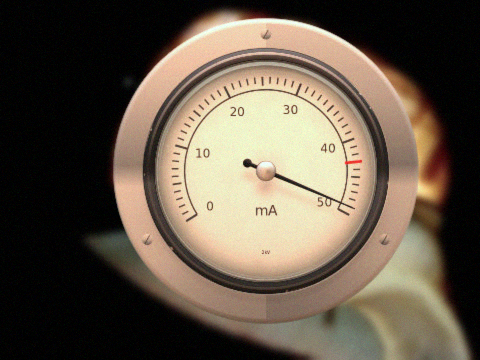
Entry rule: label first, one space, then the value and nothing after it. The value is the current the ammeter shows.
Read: 49 mA
